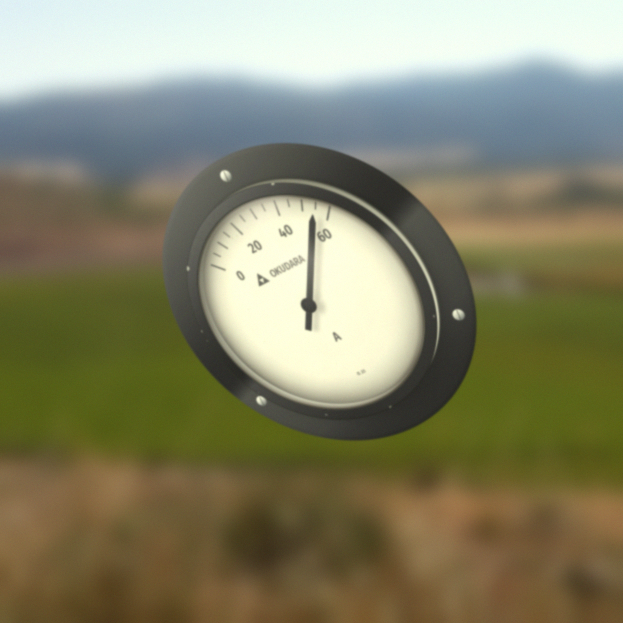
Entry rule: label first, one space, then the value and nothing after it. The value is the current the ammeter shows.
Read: 55 A
